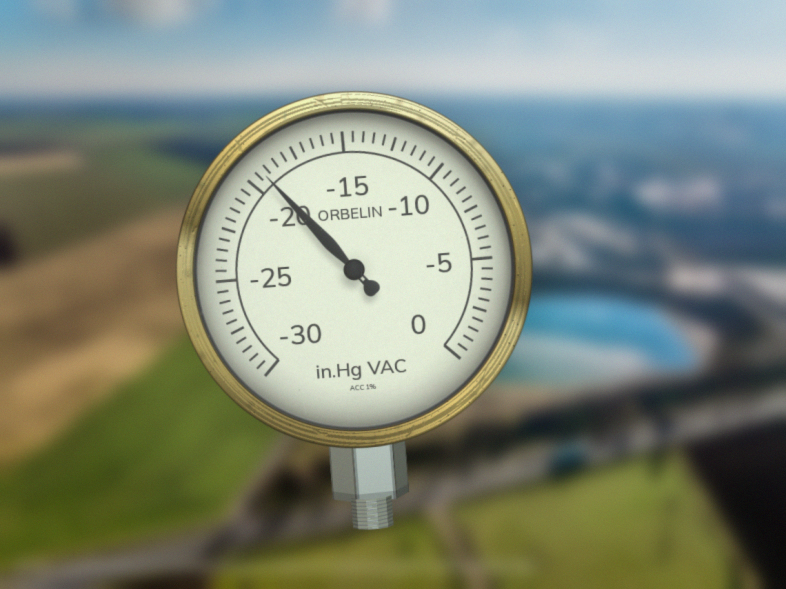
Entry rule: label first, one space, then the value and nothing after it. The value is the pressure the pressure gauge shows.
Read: -19.25 inHg
